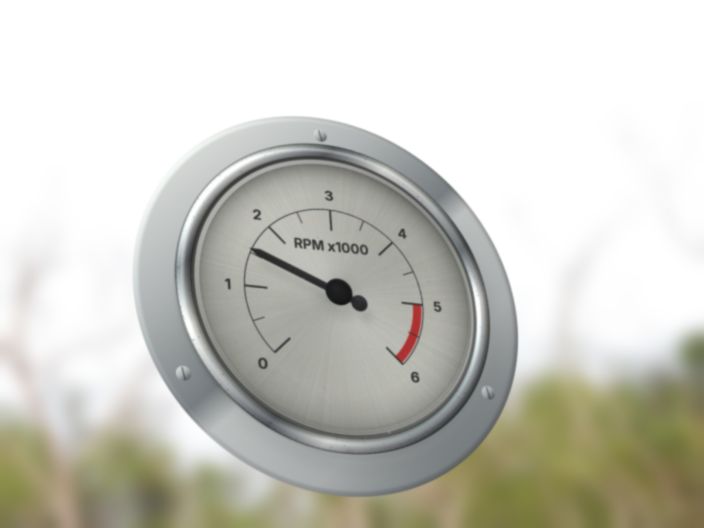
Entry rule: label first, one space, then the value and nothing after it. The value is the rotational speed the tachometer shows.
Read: 1500 rpm
